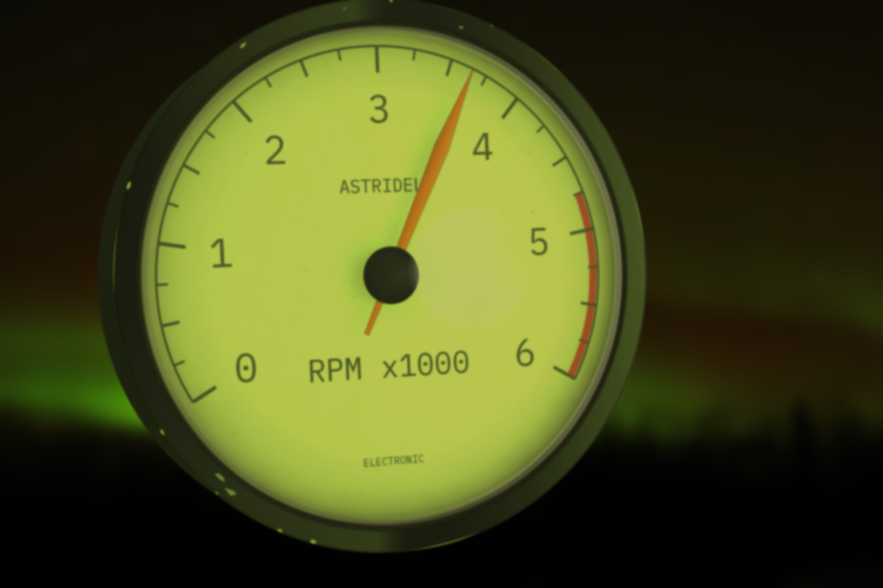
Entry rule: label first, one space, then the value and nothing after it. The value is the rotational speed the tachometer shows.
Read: 3625 rpm
